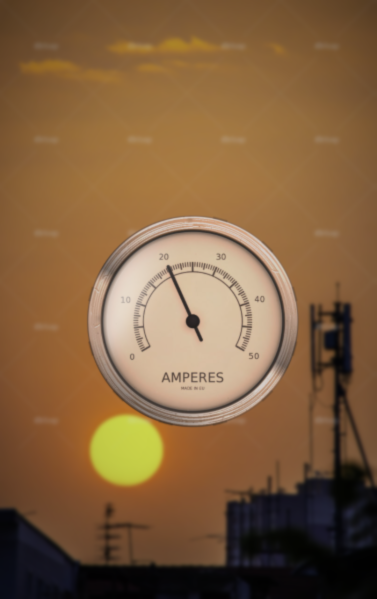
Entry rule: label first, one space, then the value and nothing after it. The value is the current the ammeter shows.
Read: 20 A
